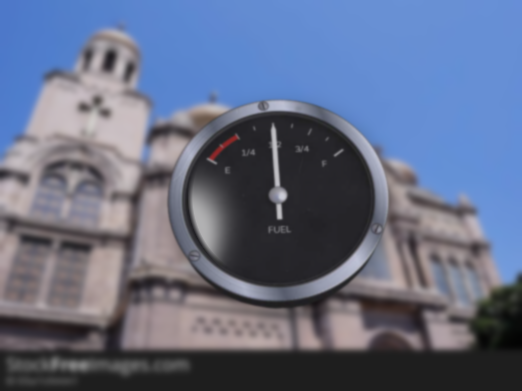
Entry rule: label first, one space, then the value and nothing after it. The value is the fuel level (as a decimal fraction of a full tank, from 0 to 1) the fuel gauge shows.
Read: 0.5
